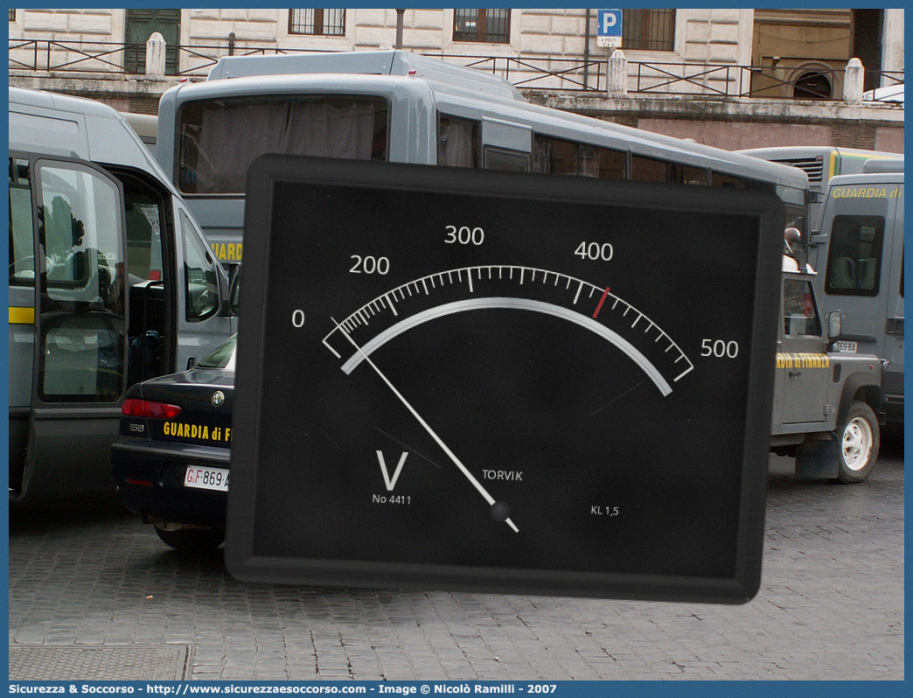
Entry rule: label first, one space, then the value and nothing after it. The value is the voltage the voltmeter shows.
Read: 100 V
